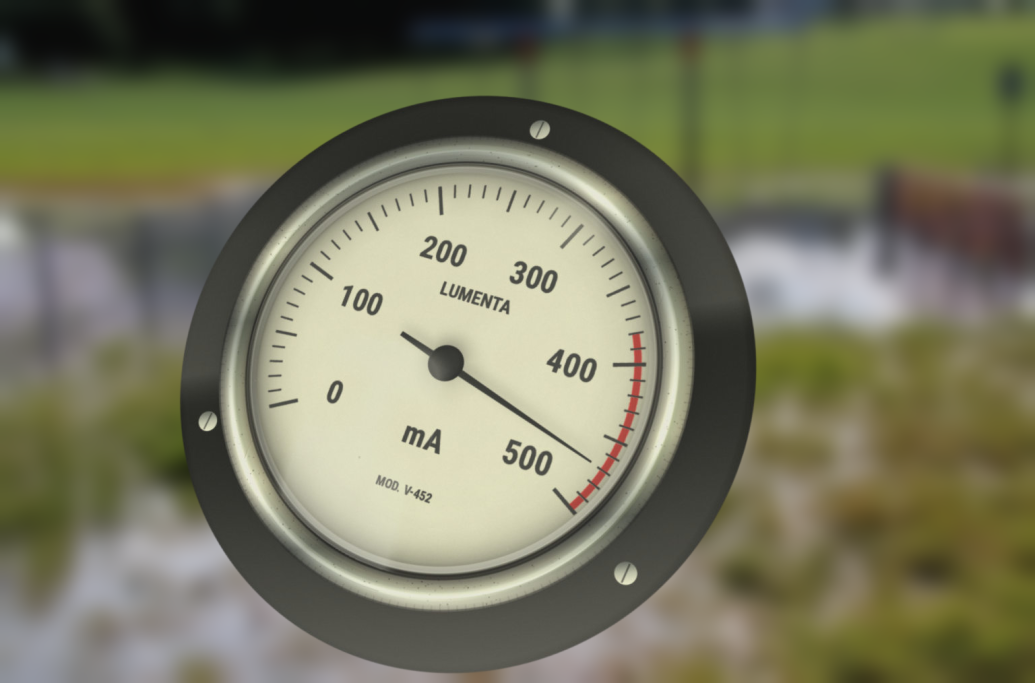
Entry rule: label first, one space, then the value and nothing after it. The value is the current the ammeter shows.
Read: 470 mA
